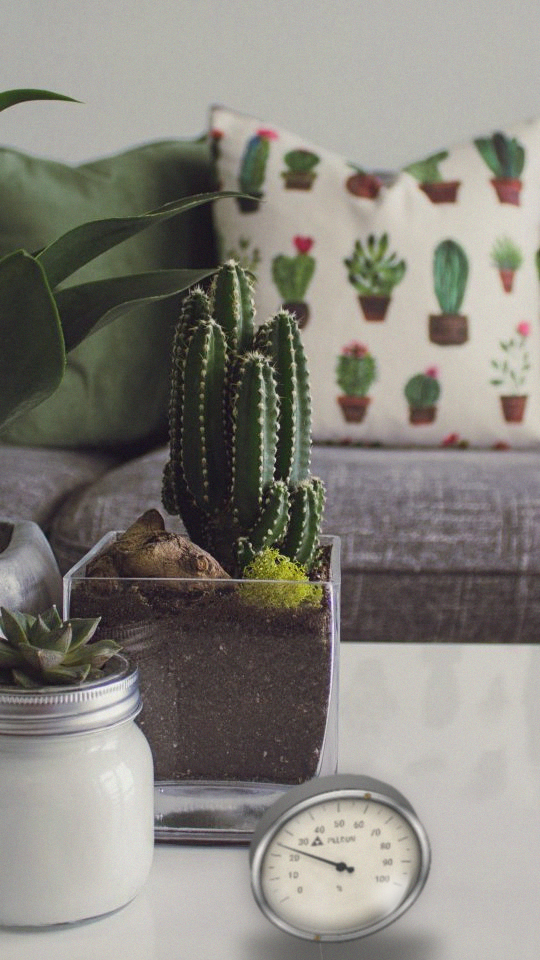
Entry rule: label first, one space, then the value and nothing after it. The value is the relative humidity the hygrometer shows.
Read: 25 %
